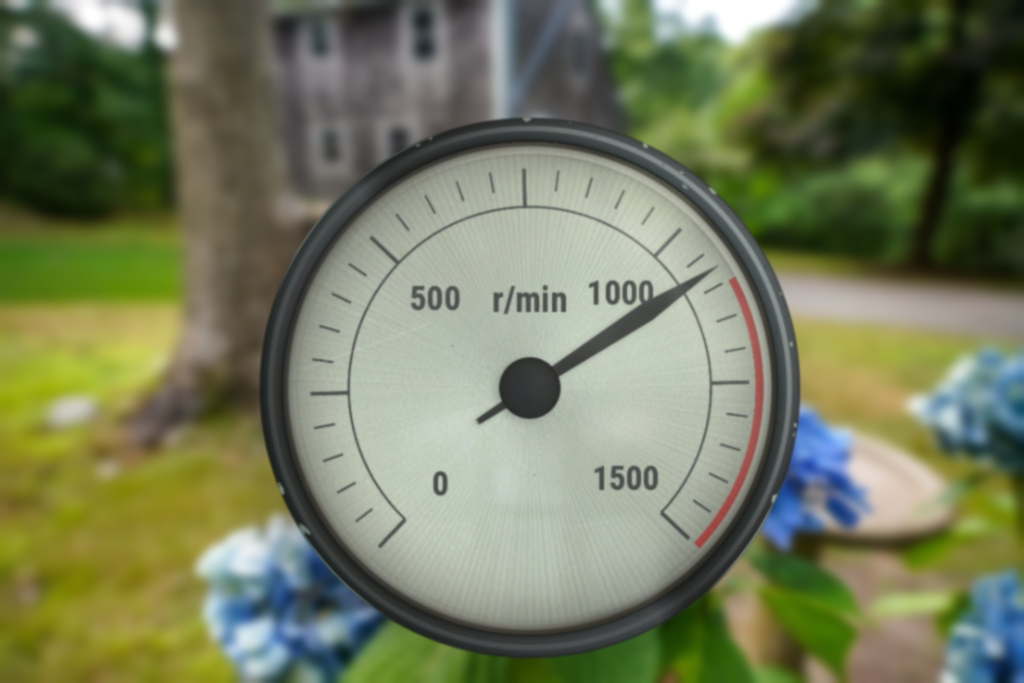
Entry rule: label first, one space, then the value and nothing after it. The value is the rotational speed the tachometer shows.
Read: 1075 rpm
